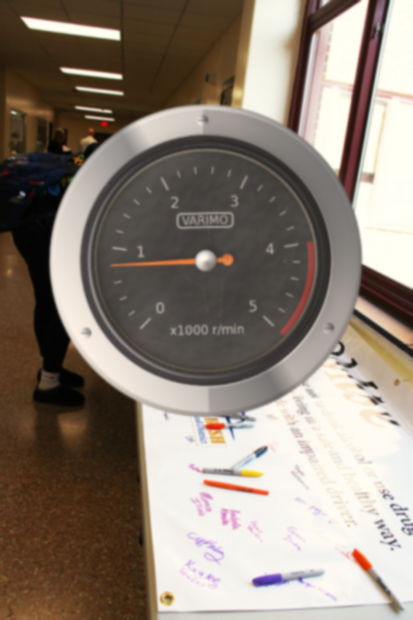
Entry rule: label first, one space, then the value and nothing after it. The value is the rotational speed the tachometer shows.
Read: 800 rpm
